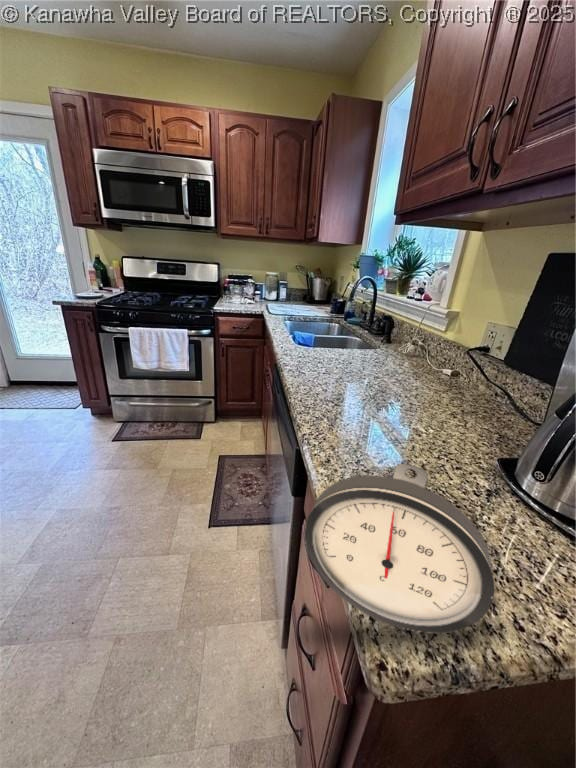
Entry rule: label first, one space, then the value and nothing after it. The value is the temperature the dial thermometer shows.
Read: 56 °C
